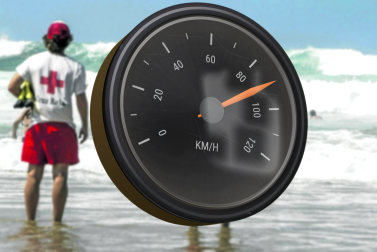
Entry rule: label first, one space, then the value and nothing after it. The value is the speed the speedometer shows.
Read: 90 km/h
